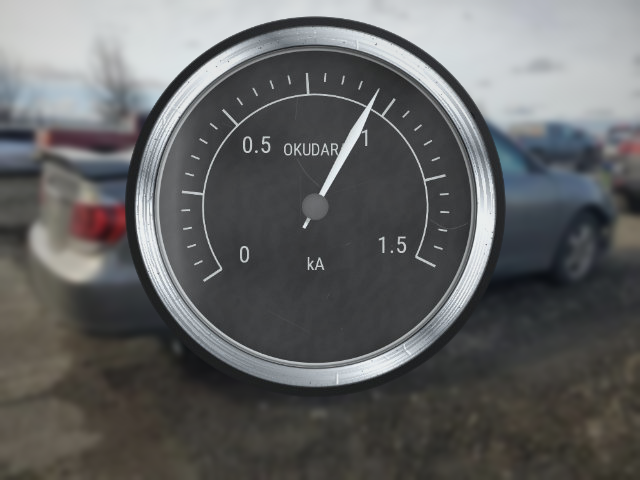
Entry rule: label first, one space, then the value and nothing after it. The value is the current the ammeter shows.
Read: 0.95 kA
